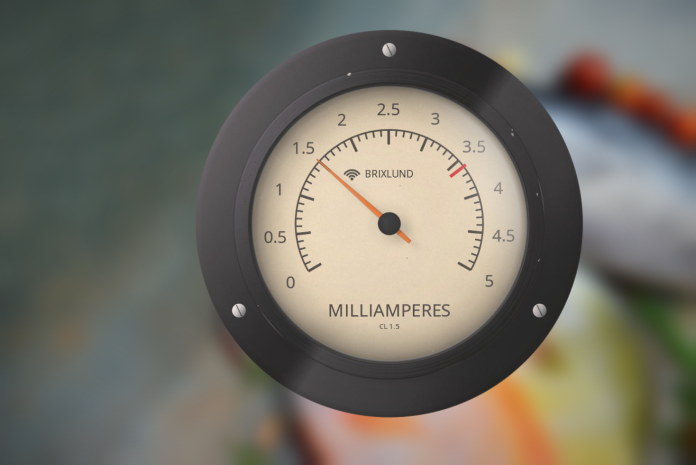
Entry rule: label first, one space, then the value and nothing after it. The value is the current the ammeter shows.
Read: 1.5 mA
